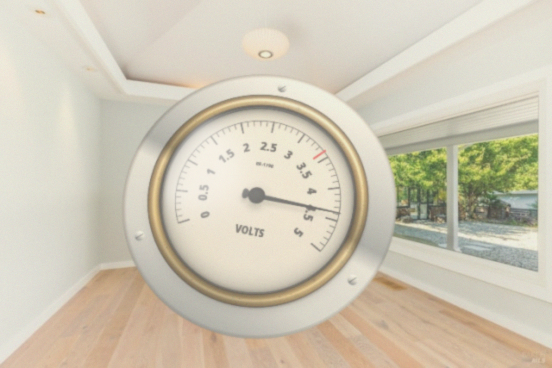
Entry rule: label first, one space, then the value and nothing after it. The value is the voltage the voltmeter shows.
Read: 4.4 V
